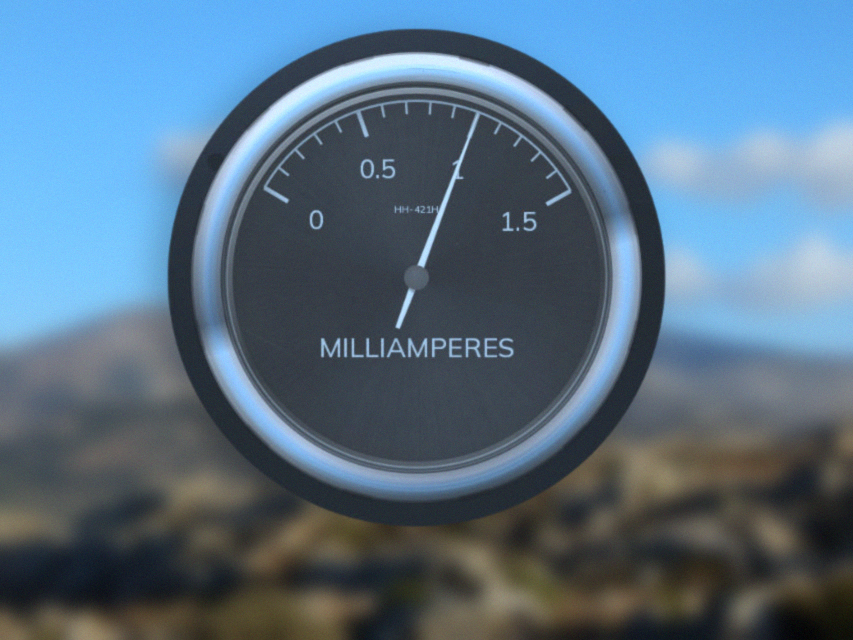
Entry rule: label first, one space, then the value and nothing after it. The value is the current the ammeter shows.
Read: 1 mA
